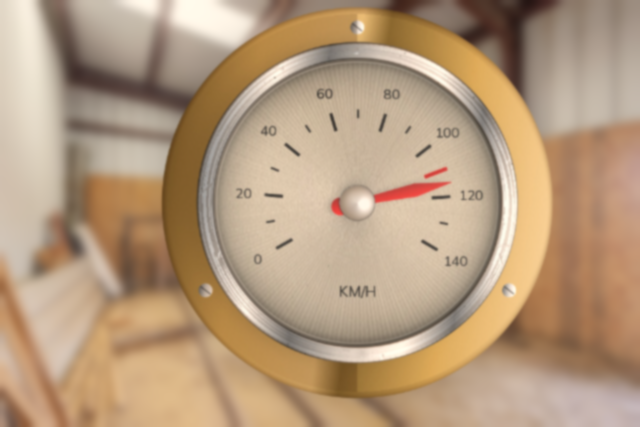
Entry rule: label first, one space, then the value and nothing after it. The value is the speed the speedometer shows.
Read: 115 km/h
